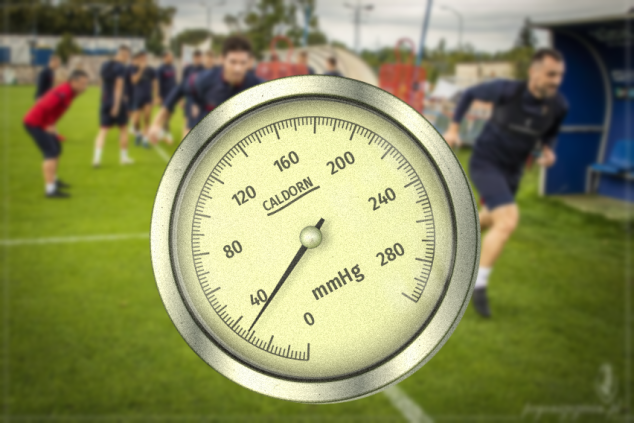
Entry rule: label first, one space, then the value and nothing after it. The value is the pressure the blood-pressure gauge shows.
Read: 32 mmHg
